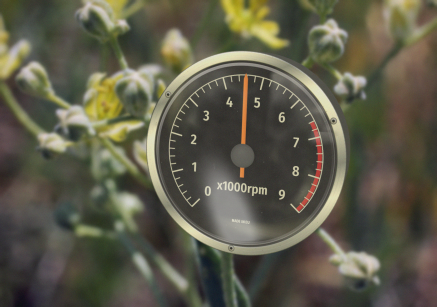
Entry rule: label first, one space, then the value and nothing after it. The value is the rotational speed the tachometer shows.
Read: 4600 rpm
